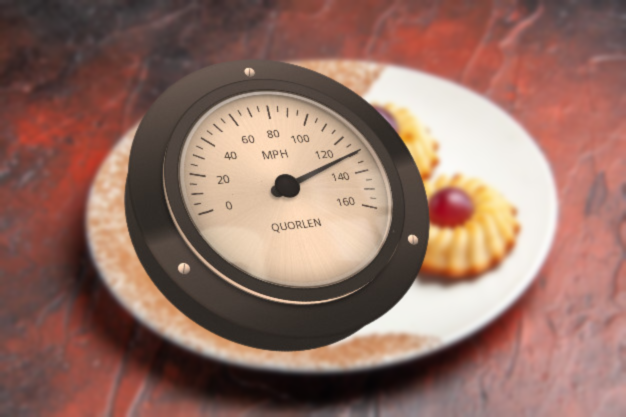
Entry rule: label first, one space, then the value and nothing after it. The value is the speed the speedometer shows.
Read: 130 mph
